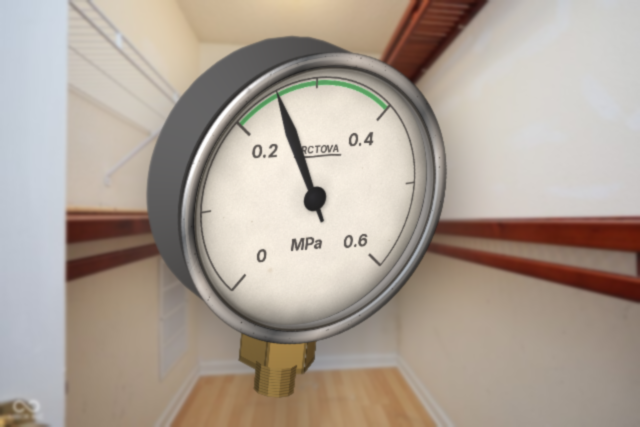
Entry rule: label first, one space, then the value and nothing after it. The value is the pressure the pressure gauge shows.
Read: 0.25 MPa
